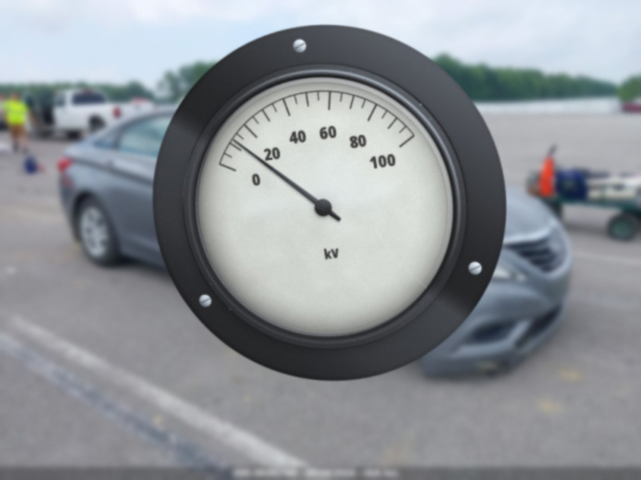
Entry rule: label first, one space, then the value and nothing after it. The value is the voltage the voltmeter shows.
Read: 12.5 kV
